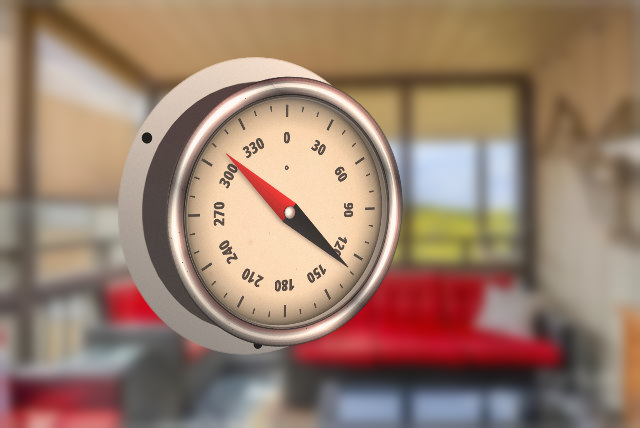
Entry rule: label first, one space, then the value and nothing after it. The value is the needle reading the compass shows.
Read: 310 °
